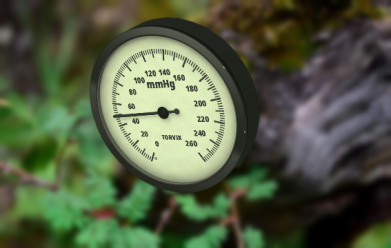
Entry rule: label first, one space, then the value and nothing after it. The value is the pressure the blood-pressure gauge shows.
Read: 50 mmHg
